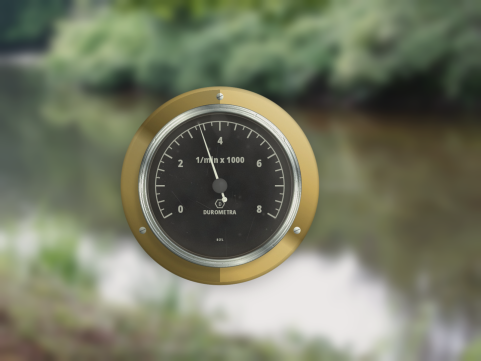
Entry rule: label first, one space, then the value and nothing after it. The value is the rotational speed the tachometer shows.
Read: 3375 rpm
